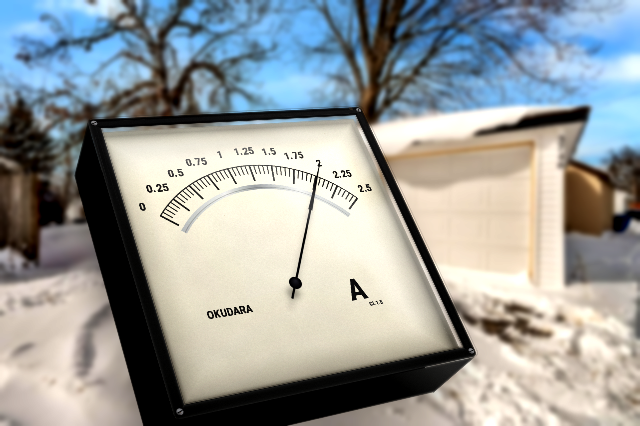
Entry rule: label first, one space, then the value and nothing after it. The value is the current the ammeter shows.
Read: 2 A
